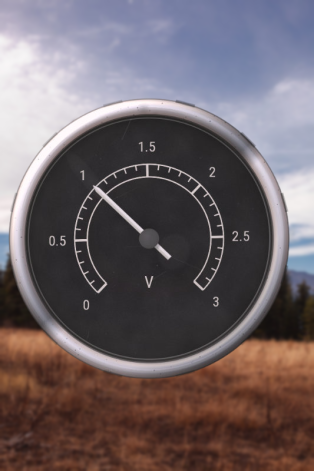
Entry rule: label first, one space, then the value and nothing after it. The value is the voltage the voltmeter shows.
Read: 1 V
